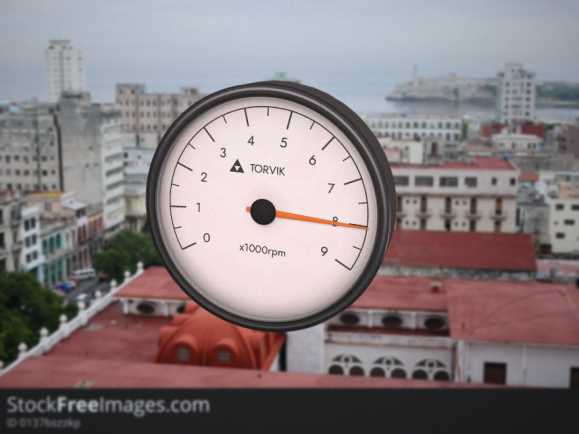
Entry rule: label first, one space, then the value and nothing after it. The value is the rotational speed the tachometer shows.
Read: 8000 rpm
